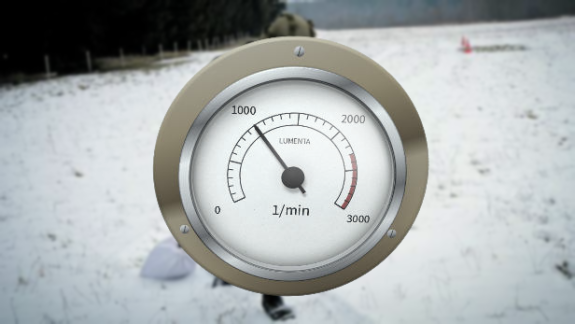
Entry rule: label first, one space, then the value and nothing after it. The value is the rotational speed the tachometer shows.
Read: 1000 rpm
